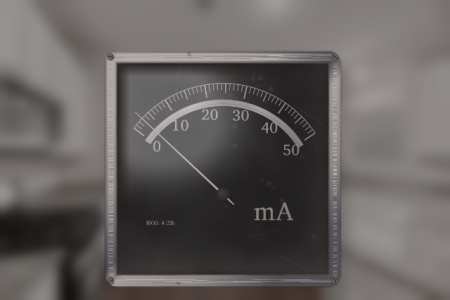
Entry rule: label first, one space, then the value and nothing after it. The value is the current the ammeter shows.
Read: 3 mA
